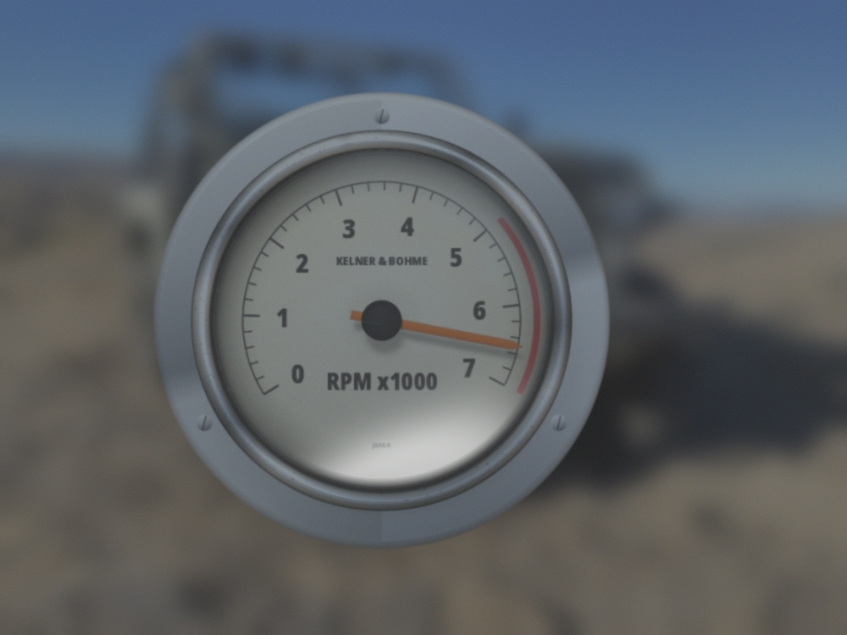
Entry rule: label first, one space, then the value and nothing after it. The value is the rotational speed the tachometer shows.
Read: 6500 rpm
